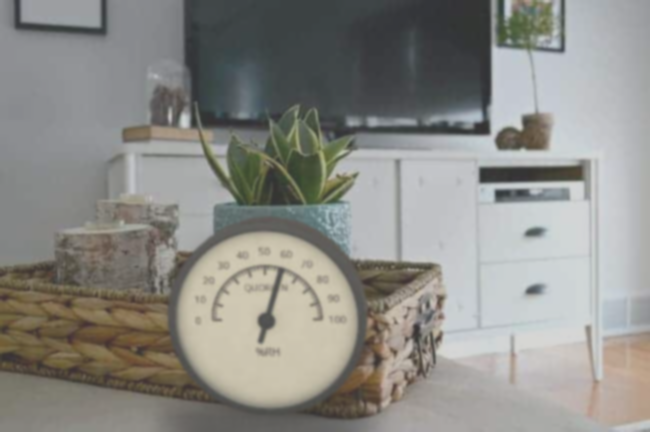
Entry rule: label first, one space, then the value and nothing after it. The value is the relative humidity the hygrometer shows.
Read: 60 %
